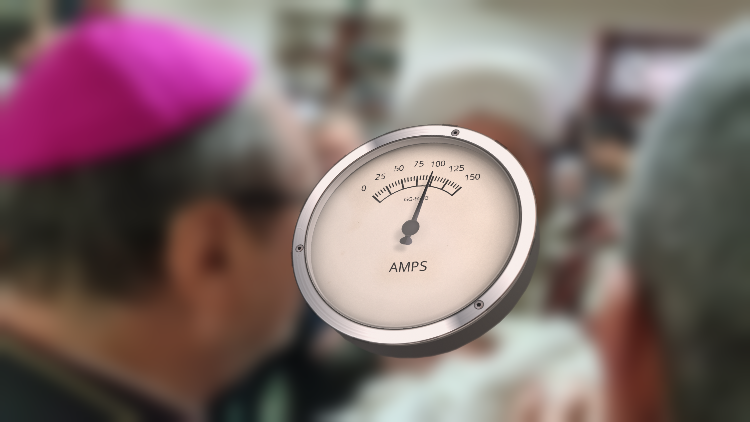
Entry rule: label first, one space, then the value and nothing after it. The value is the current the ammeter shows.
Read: 100 A
